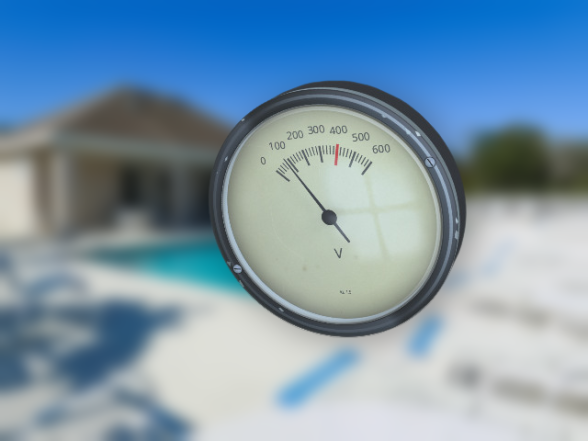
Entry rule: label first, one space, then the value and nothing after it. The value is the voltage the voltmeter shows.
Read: 100 V
